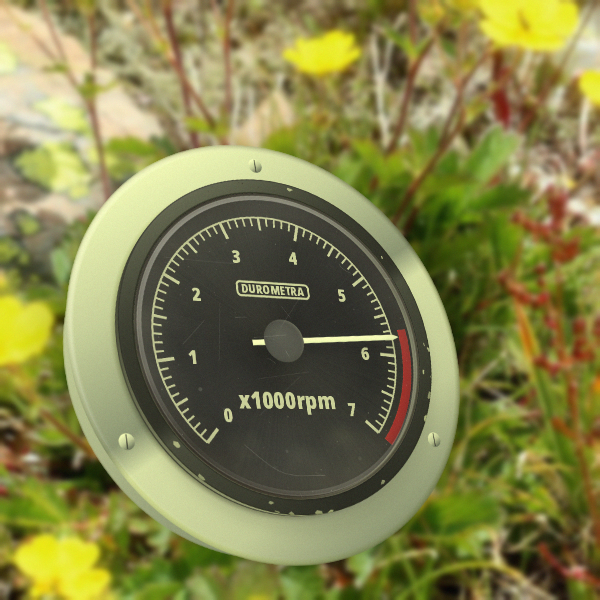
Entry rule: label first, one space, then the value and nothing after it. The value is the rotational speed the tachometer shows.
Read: 5800 rpm
